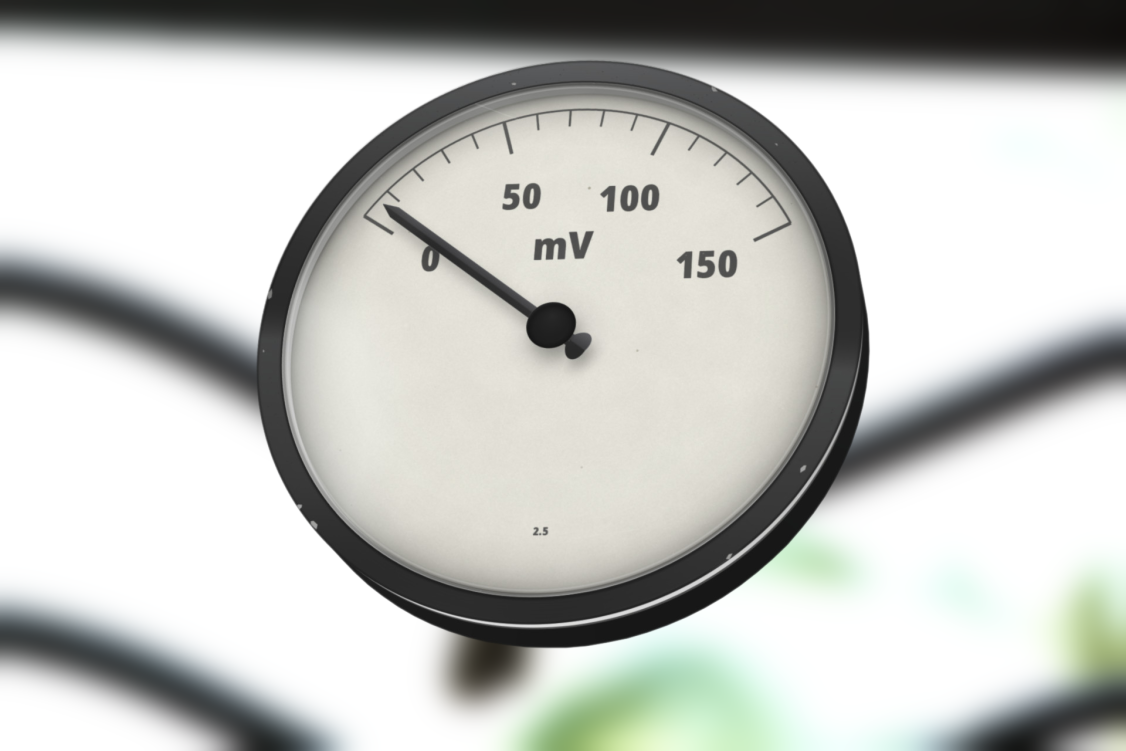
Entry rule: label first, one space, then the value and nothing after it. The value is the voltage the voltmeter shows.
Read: 5 mV
